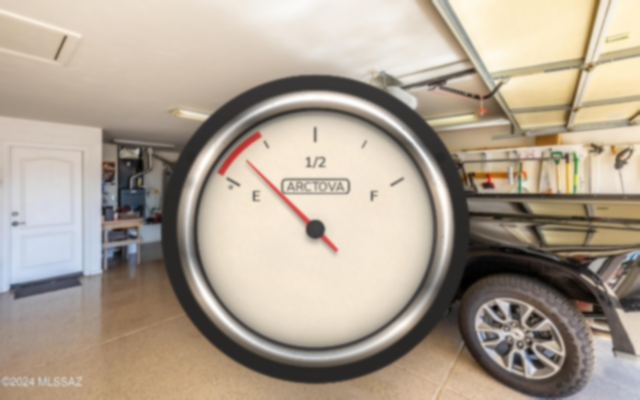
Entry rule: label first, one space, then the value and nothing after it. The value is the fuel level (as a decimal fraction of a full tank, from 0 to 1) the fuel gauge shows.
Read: 0.125
